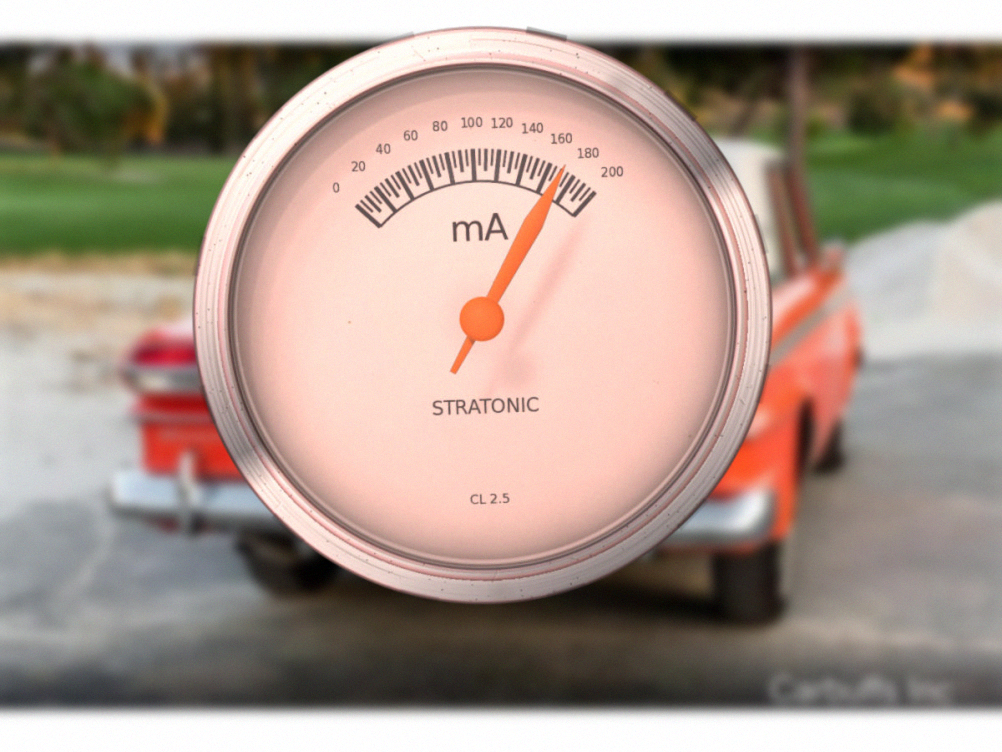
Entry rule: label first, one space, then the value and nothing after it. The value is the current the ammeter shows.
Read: 170 mA
